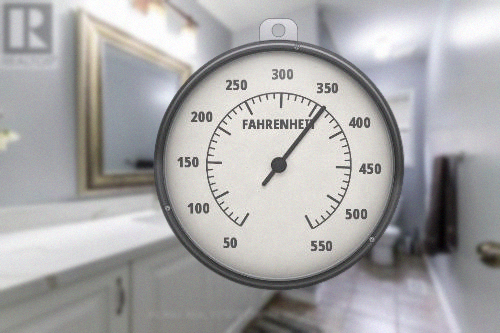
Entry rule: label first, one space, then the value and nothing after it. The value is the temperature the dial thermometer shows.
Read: 360 °F
